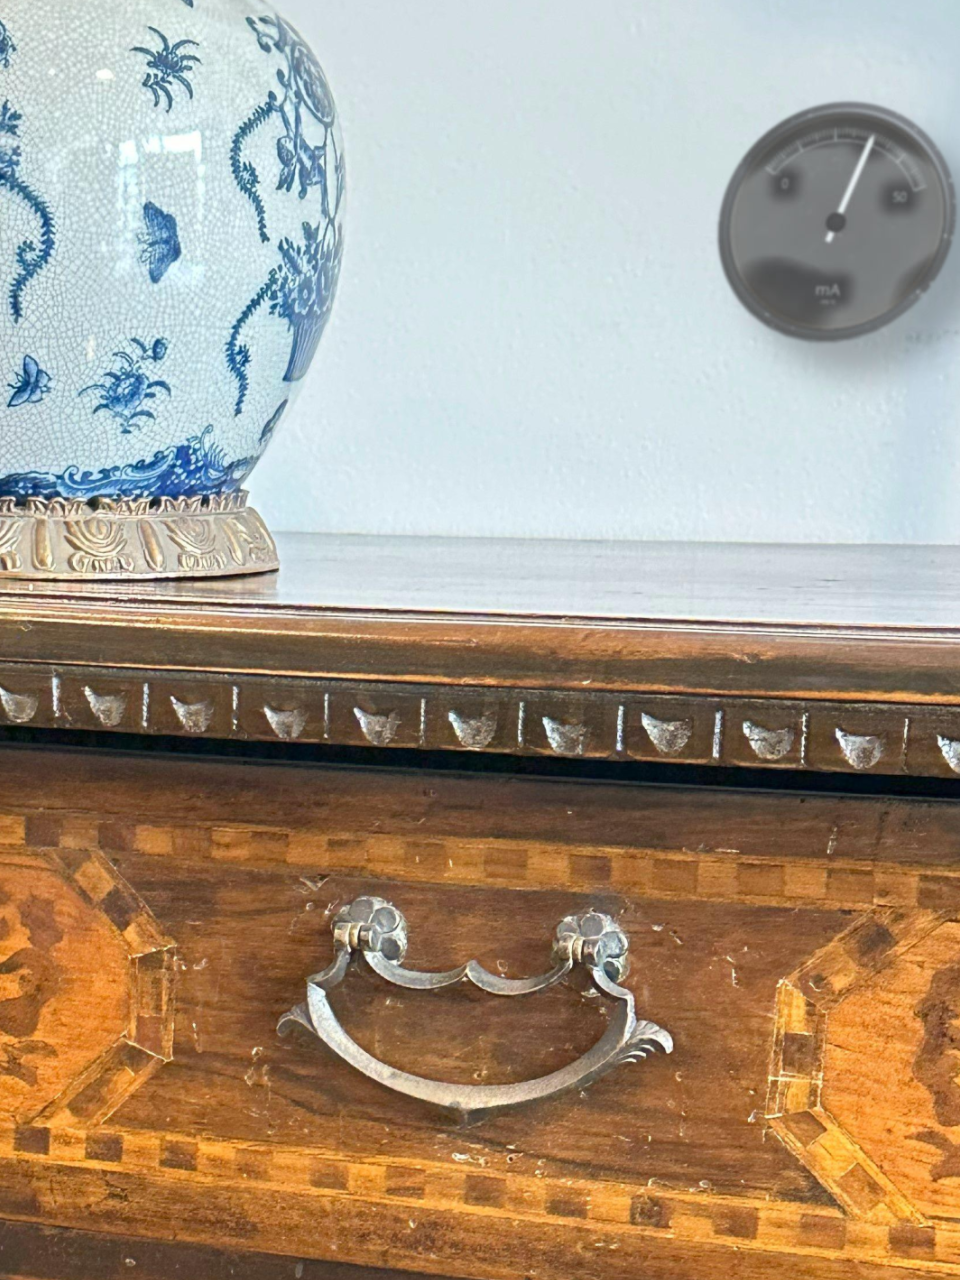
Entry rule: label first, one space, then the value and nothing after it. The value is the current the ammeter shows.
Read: 30 mA
